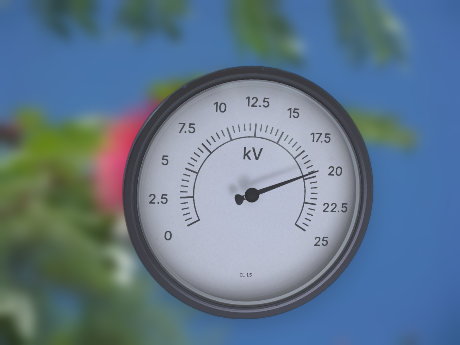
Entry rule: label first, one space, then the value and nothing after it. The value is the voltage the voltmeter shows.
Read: 19.5 kV
